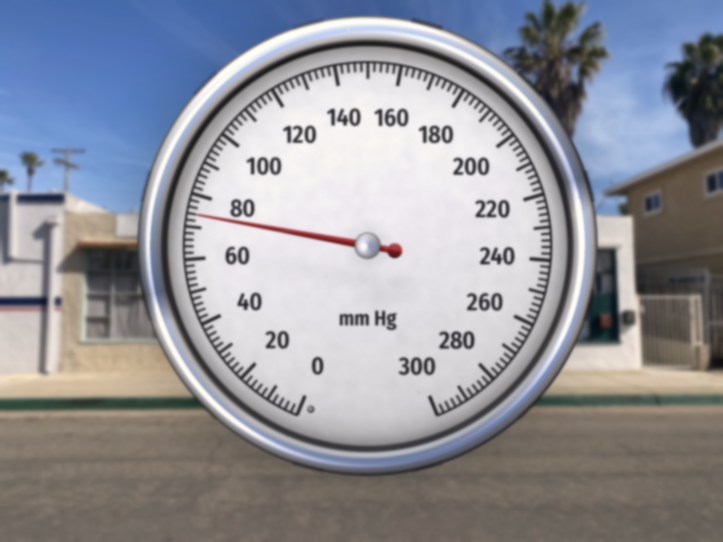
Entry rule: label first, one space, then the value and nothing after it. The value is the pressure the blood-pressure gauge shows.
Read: 74 mmHg
